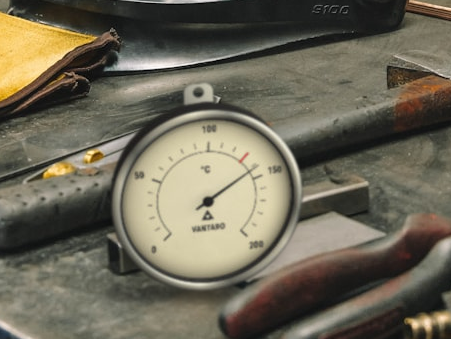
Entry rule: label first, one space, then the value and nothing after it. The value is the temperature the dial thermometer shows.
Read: 140 °C
